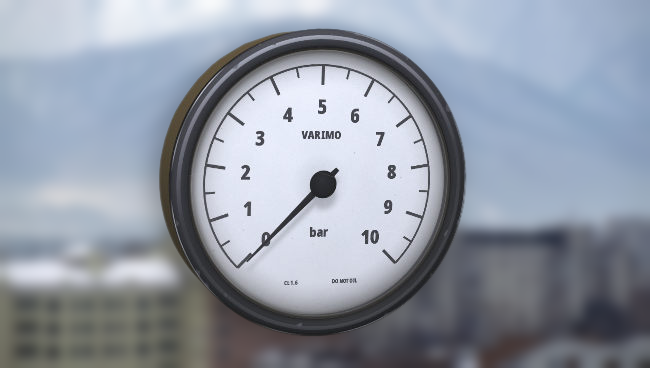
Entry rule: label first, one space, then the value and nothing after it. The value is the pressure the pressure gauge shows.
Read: 0 bar
